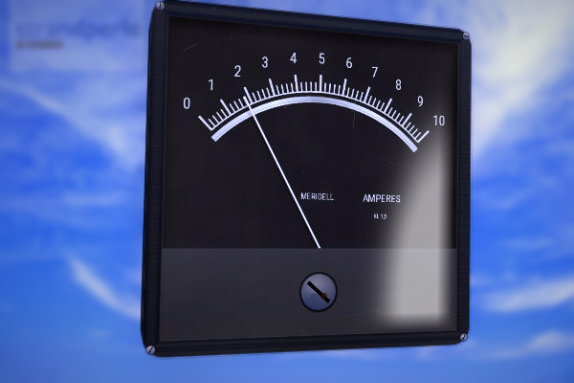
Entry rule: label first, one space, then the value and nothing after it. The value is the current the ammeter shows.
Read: 1.8 A
